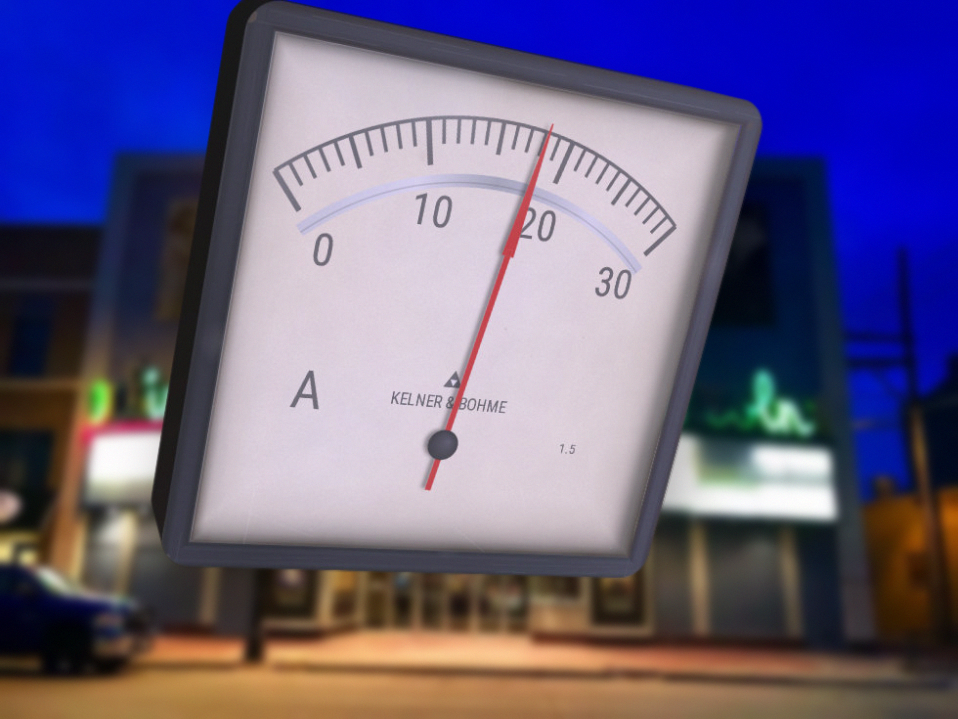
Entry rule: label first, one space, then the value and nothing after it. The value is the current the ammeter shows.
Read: 18 A
